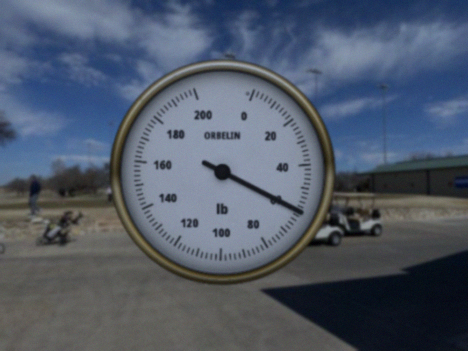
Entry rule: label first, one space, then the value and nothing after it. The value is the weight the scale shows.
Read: 60 lb
